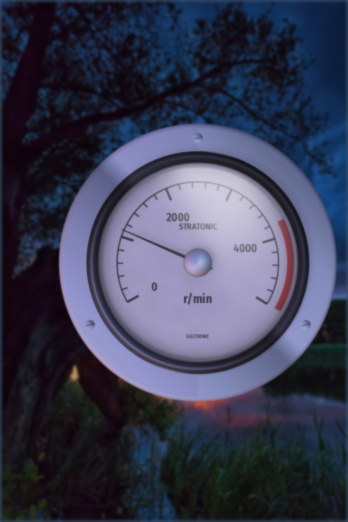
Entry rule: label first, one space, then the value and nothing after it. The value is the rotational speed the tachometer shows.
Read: 1100 rpm
